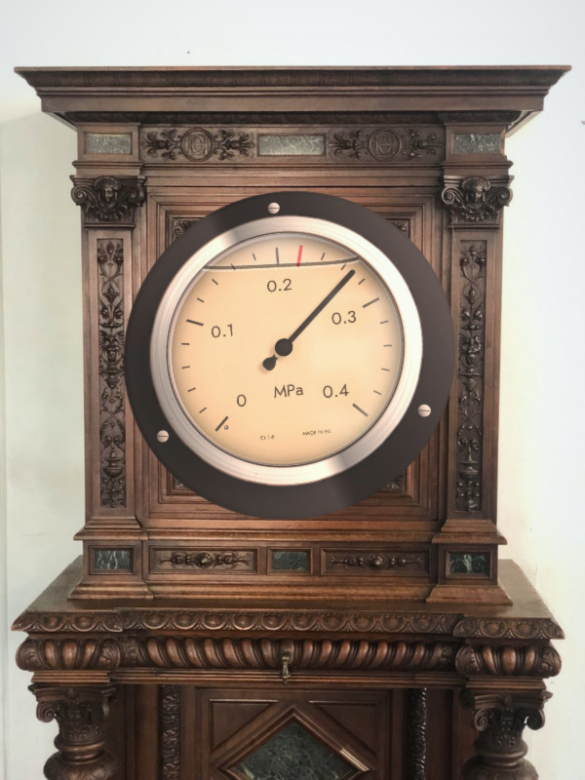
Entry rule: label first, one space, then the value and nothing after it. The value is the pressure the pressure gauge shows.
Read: 0.27 MPa
